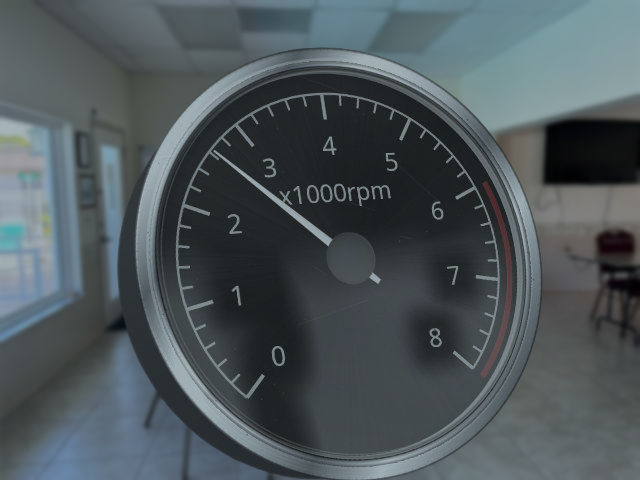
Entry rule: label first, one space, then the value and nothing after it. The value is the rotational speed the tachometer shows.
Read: 2600 rpm
